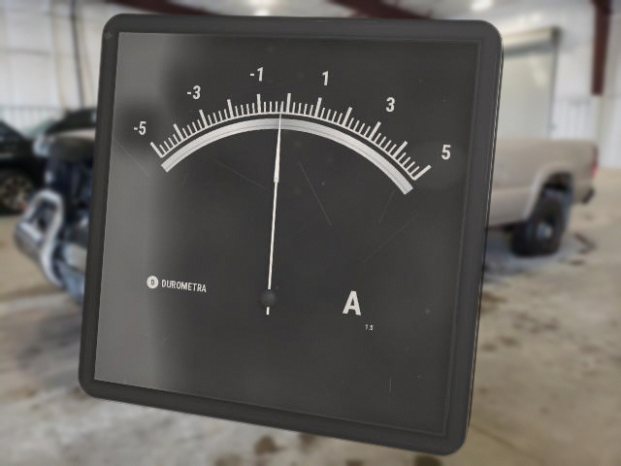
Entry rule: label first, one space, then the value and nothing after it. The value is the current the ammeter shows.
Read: -0.2 A
